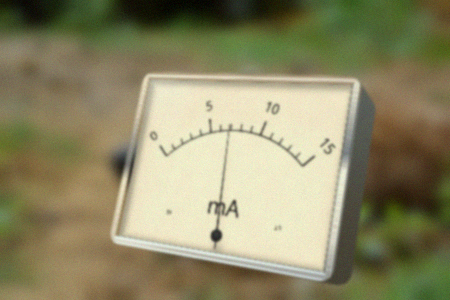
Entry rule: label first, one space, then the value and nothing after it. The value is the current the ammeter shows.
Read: 7 mA
